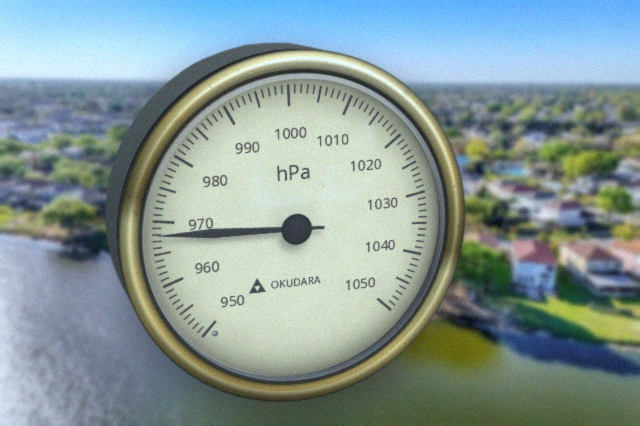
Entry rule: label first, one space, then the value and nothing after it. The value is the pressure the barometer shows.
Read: 968 hPa
